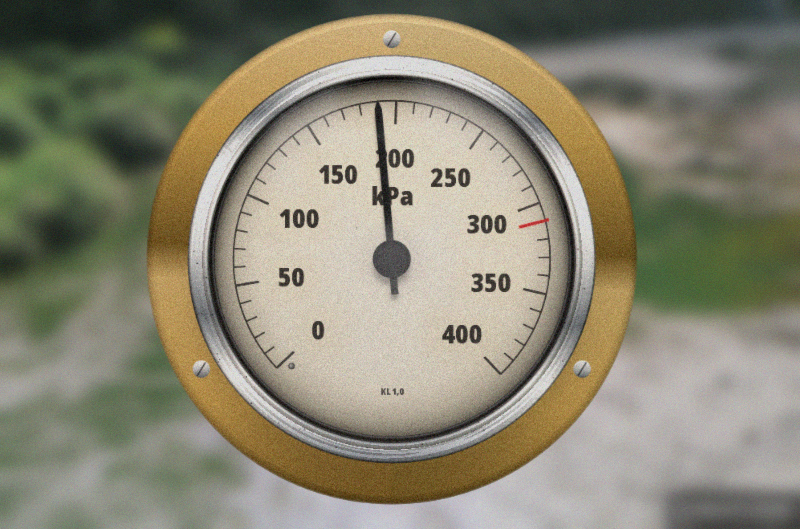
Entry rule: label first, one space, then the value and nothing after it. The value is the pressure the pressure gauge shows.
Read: 190 kPa
